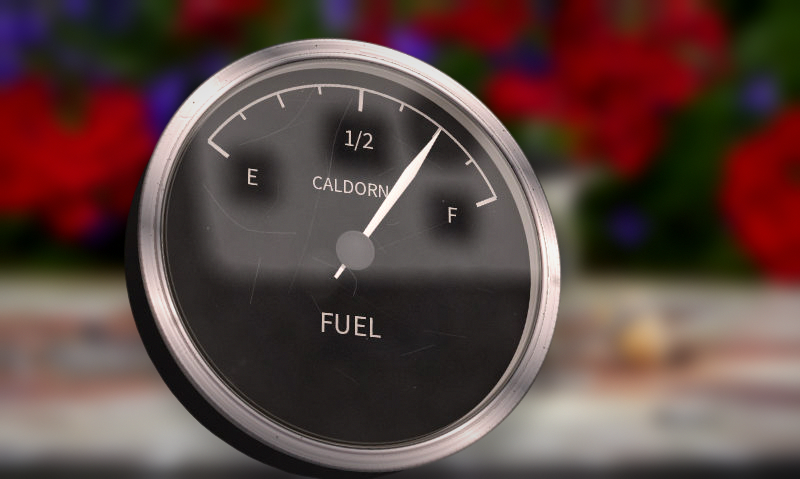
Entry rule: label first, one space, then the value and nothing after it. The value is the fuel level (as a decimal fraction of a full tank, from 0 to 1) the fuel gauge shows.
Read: 0.75
